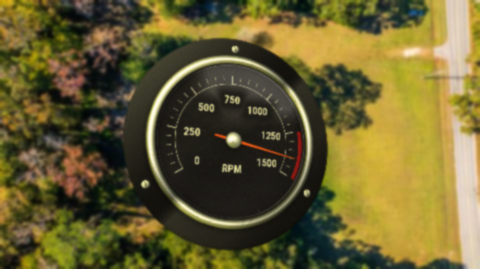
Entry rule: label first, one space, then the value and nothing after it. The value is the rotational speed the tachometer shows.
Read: 1400 rpm
